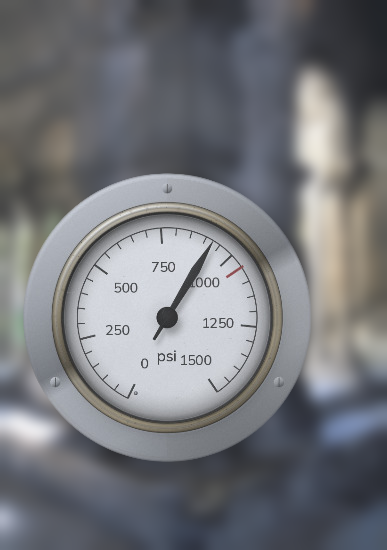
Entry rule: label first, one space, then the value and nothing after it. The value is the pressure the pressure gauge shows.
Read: 925 psi
